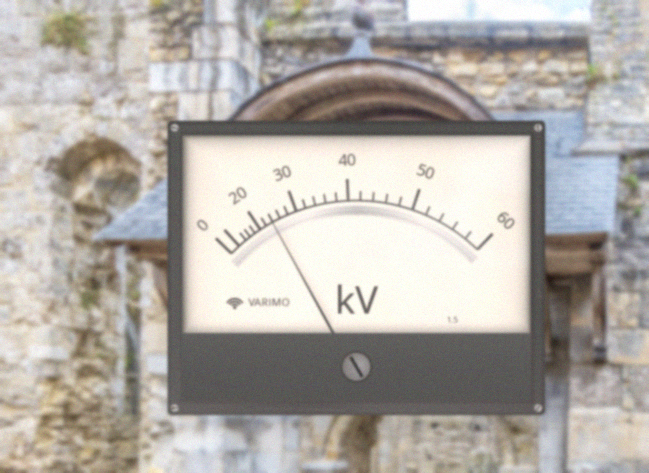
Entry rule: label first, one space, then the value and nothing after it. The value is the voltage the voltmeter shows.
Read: 24 kV
